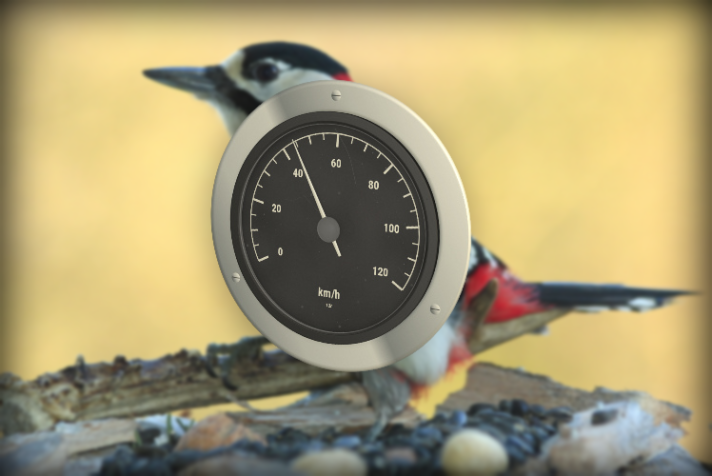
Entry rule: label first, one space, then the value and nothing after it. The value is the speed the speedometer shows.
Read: 45 km/h
